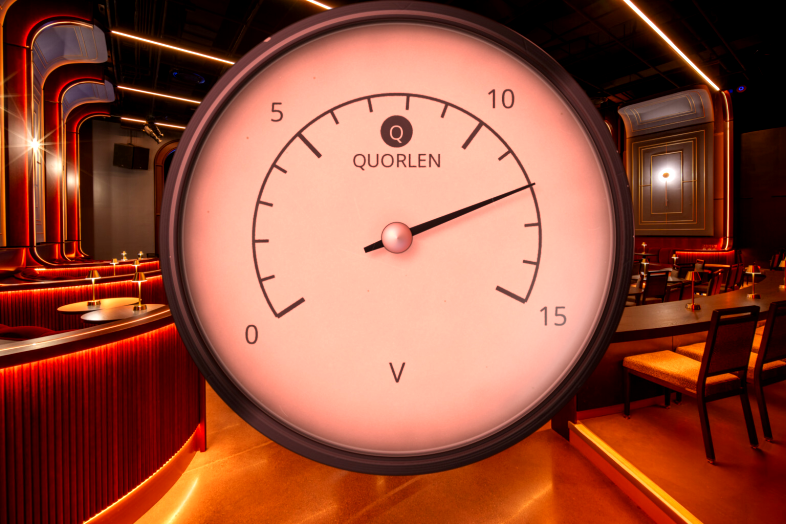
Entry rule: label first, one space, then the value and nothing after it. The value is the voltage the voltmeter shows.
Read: 12 V
